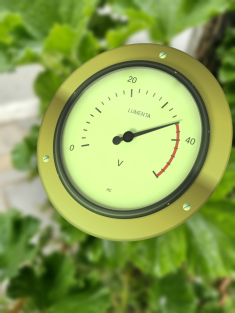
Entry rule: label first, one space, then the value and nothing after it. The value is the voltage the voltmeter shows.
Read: 36 V
